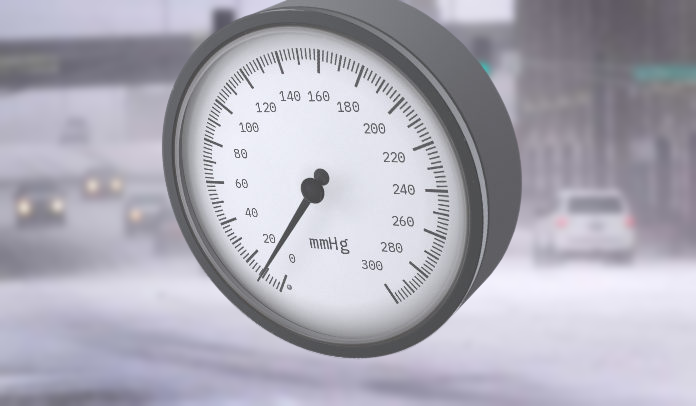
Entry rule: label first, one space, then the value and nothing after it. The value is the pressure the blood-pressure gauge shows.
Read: 10 mmHg
